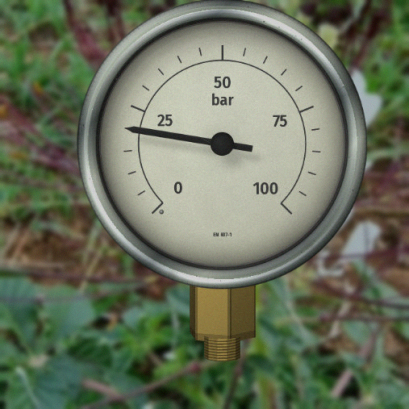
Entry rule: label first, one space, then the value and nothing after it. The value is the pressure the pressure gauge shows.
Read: 20 bar
